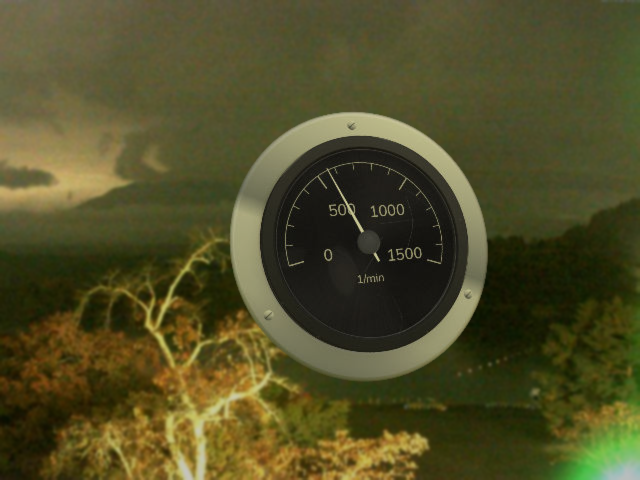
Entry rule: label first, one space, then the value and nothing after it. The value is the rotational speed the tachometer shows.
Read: 550 rpm
